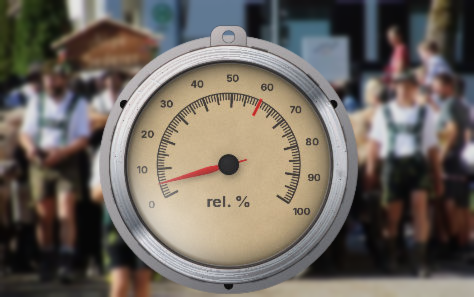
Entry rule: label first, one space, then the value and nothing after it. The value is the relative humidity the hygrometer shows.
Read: 5 %
